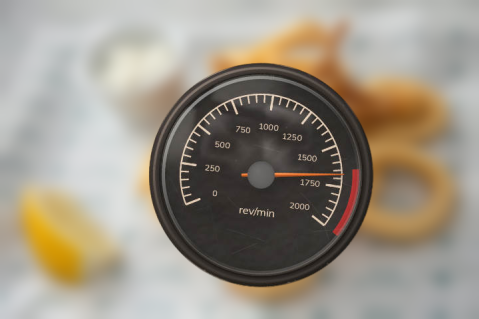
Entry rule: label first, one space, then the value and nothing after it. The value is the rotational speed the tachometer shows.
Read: 1675 rpm
